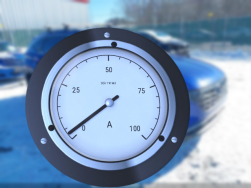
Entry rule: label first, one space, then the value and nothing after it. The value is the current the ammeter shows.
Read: 2.5 A
